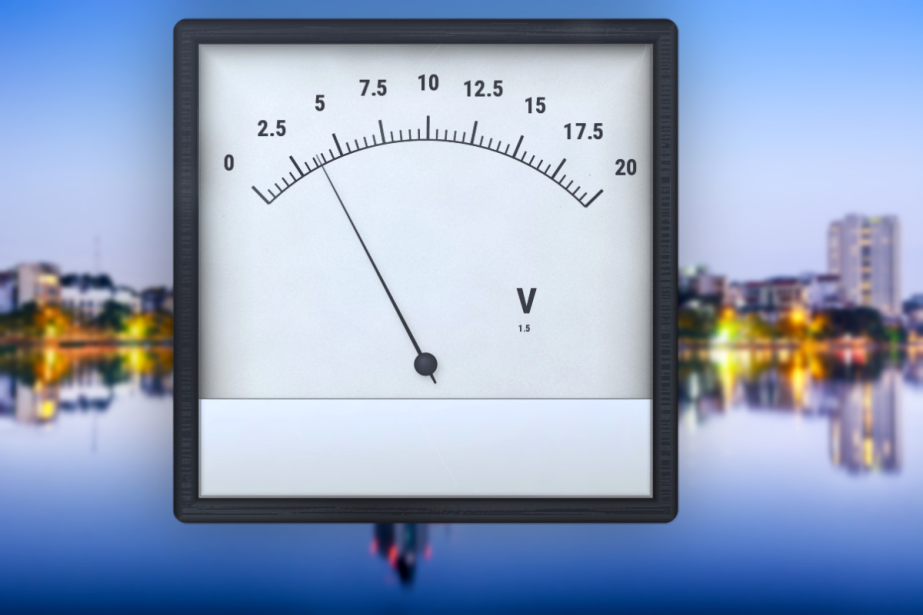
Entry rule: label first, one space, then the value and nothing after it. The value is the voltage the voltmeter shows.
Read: 3.75 V
